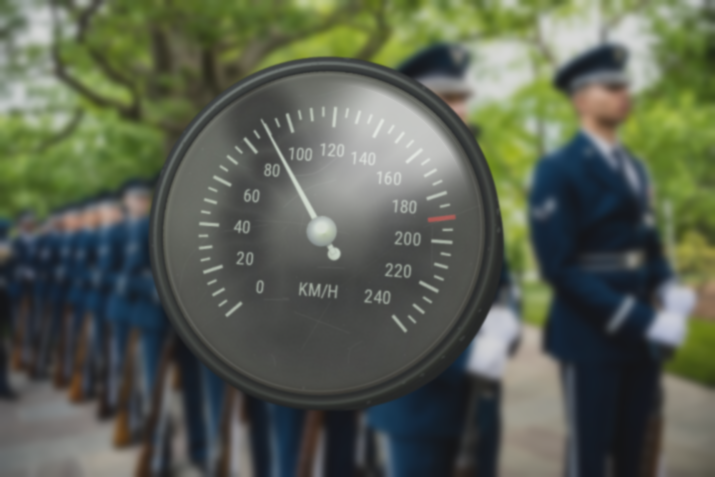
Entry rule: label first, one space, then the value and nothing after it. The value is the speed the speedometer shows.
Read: 90 km/h
